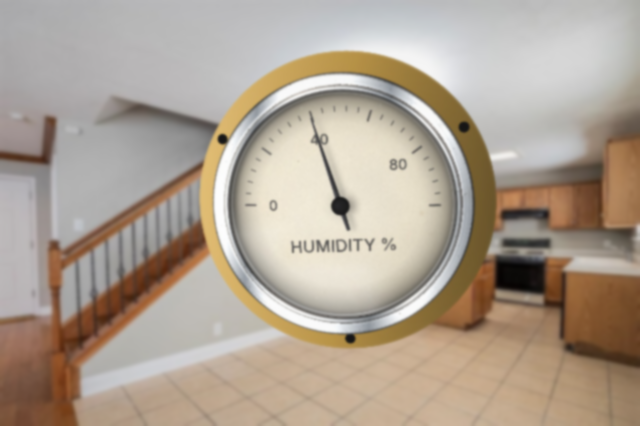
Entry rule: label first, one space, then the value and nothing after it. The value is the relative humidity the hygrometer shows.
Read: 40 %
